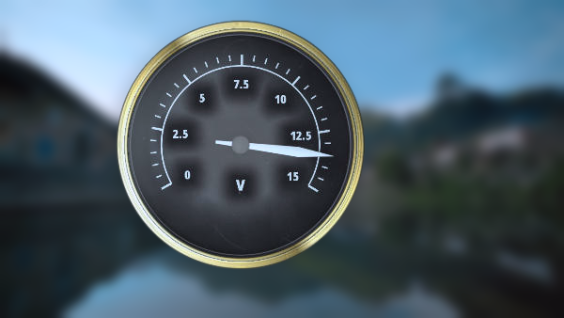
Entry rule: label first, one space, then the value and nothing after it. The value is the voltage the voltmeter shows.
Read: 13.5 V
